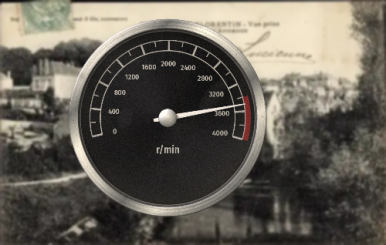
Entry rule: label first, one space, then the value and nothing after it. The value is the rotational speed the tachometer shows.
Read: 3500 rpm
